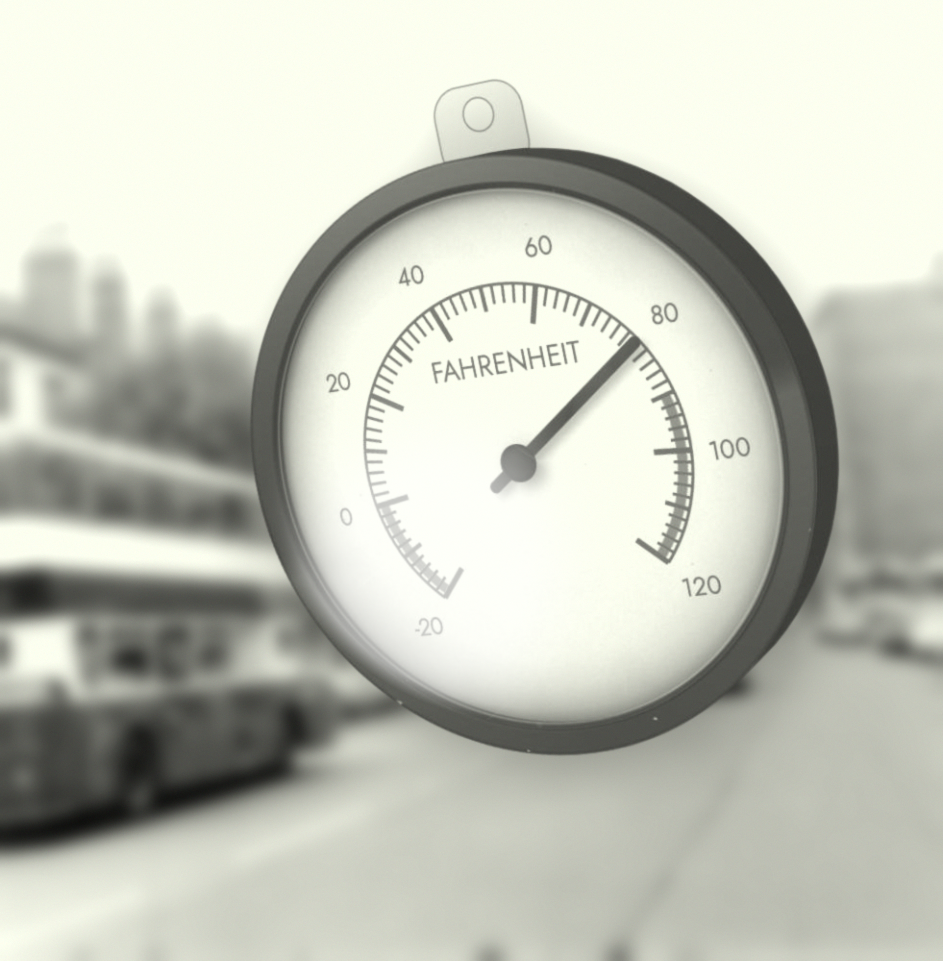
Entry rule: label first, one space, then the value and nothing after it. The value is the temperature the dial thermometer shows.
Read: 80 °F
